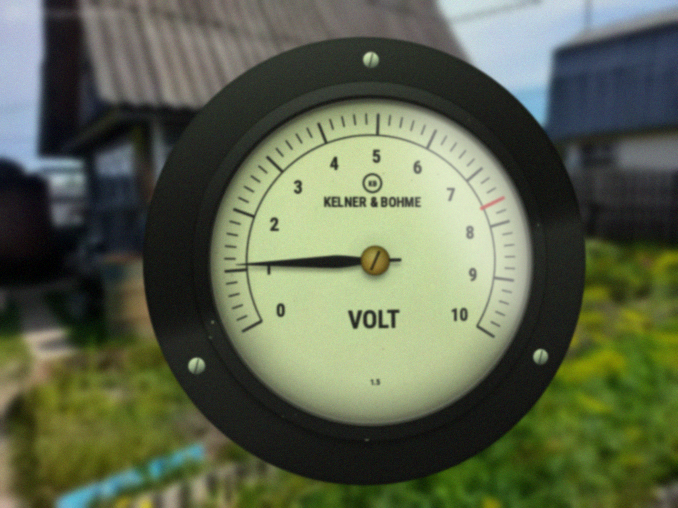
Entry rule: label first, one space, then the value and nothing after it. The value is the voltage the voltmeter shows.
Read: 1.1 V
